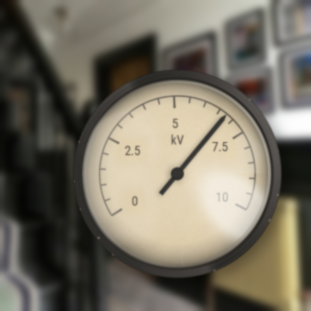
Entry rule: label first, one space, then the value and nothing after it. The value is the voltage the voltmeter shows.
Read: 6.75 kV
